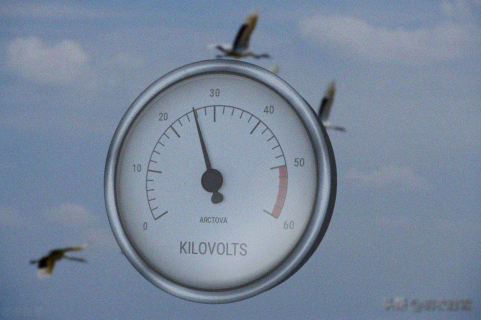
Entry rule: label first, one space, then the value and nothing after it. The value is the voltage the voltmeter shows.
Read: 26 kV
